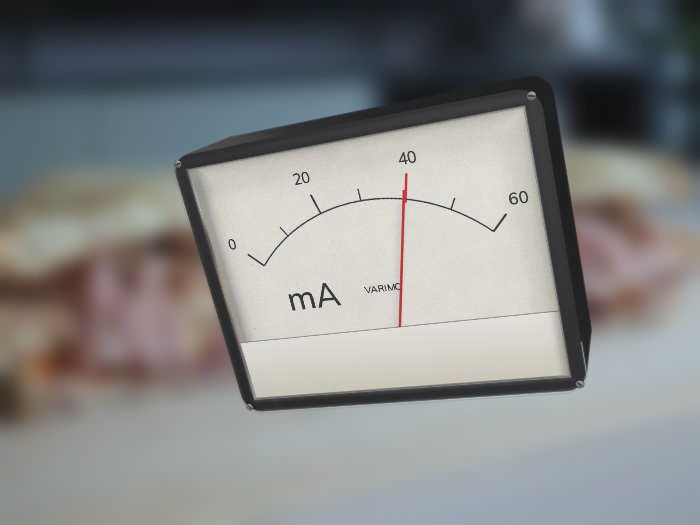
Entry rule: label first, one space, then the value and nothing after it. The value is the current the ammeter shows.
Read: 40 mA
